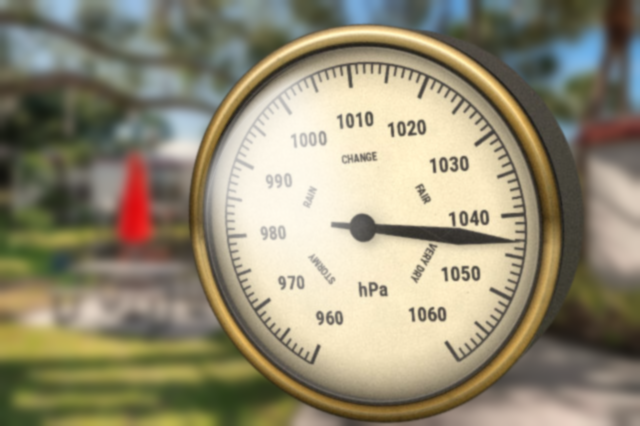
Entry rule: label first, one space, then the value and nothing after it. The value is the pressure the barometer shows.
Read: 1043 hPa
